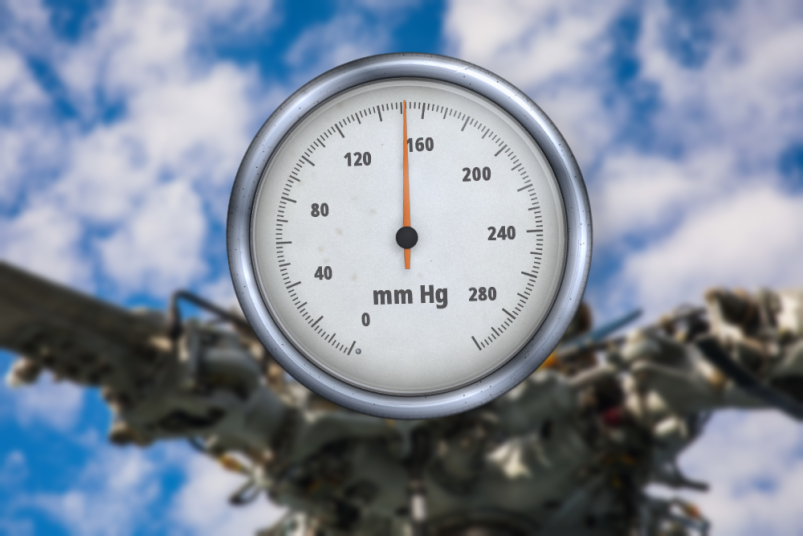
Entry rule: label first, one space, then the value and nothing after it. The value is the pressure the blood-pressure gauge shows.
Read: 152 mmHg
